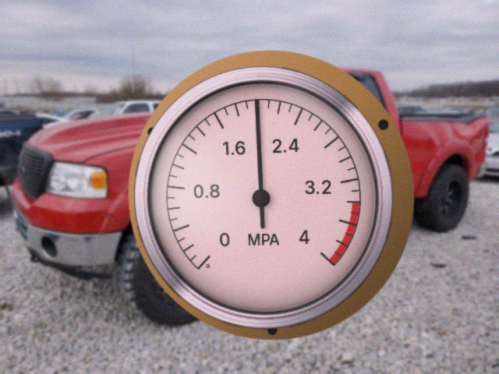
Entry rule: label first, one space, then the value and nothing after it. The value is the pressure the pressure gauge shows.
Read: 2 MPa
